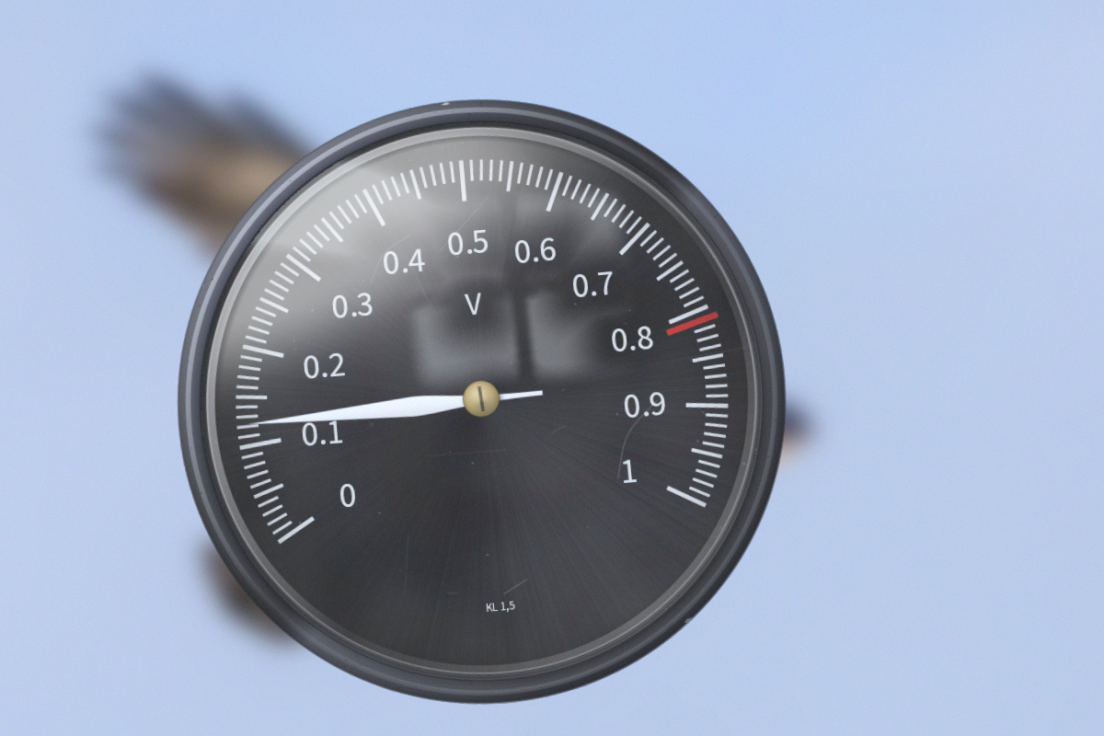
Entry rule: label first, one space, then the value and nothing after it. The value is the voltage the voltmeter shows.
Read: 0.12 V
